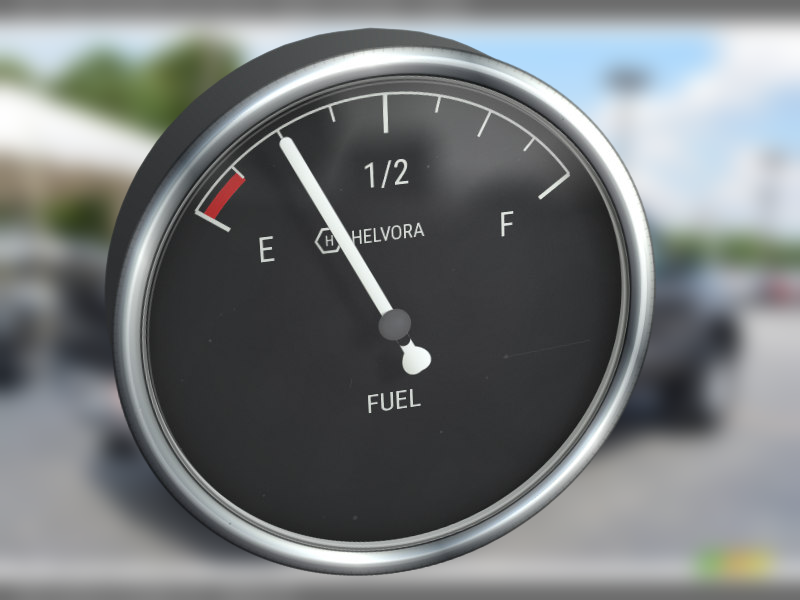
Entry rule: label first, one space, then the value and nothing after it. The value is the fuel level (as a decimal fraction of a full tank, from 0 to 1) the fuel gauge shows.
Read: 0.25
